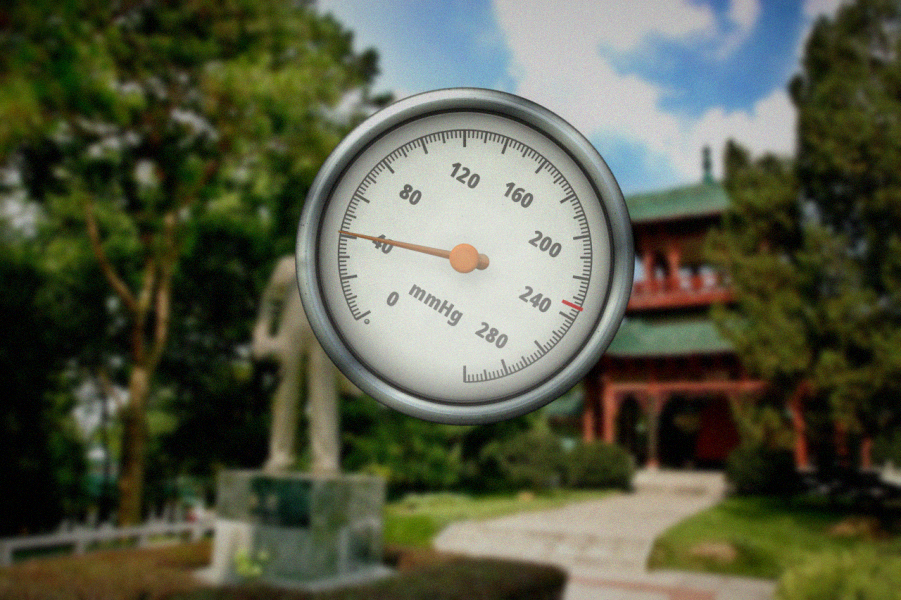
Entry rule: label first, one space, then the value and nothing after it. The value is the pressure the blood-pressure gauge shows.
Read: 42 mmHg
